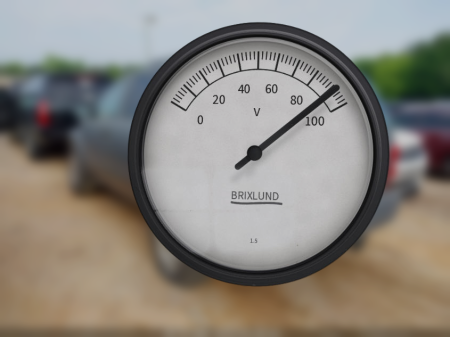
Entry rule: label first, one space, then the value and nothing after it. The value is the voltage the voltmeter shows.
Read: 92 V
